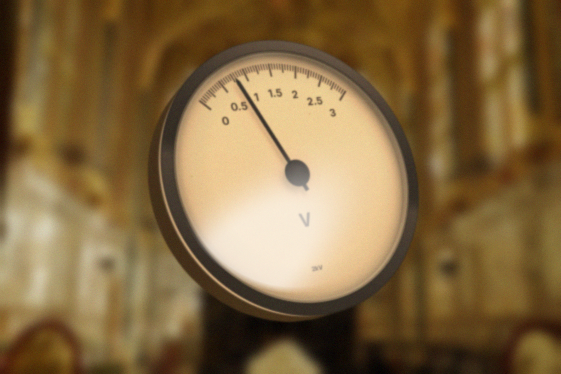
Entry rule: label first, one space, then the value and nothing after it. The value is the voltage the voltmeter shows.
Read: 0.75 V
